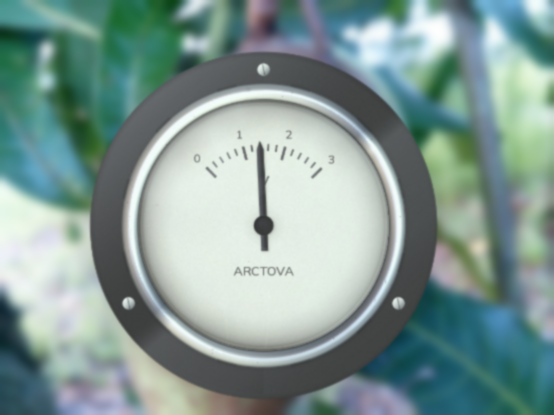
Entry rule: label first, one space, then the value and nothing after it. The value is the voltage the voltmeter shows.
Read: 1.4 V
